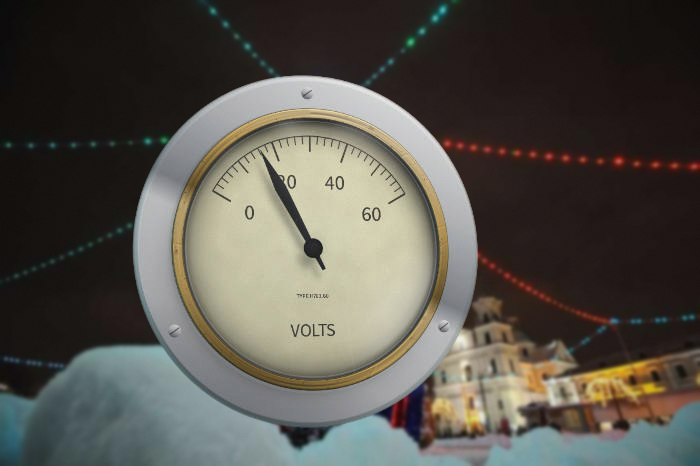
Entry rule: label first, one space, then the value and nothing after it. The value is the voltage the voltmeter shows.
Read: 16 V
